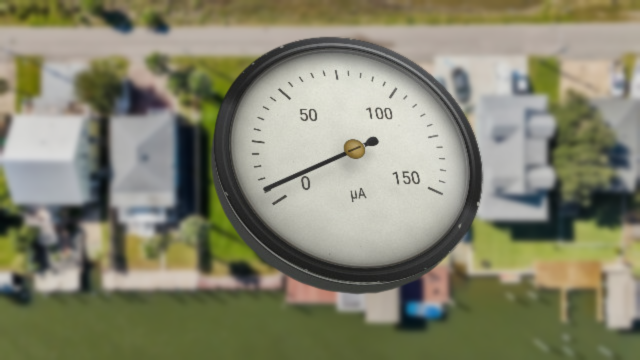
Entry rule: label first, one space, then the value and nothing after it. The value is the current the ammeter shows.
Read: 5 µA
